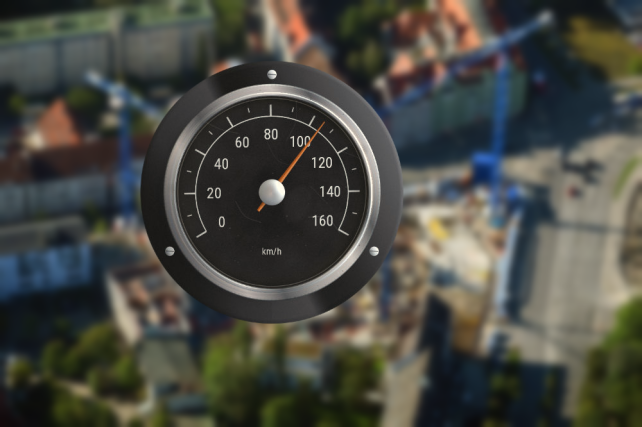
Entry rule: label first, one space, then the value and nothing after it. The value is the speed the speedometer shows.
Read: 105 km/h
